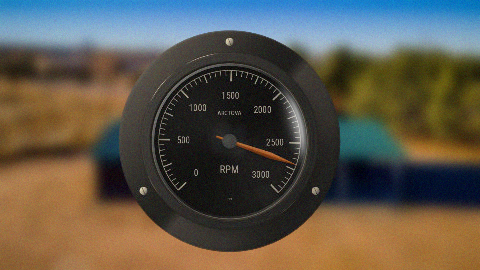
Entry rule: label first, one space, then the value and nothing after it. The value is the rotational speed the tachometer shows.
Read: 2700 rpm
